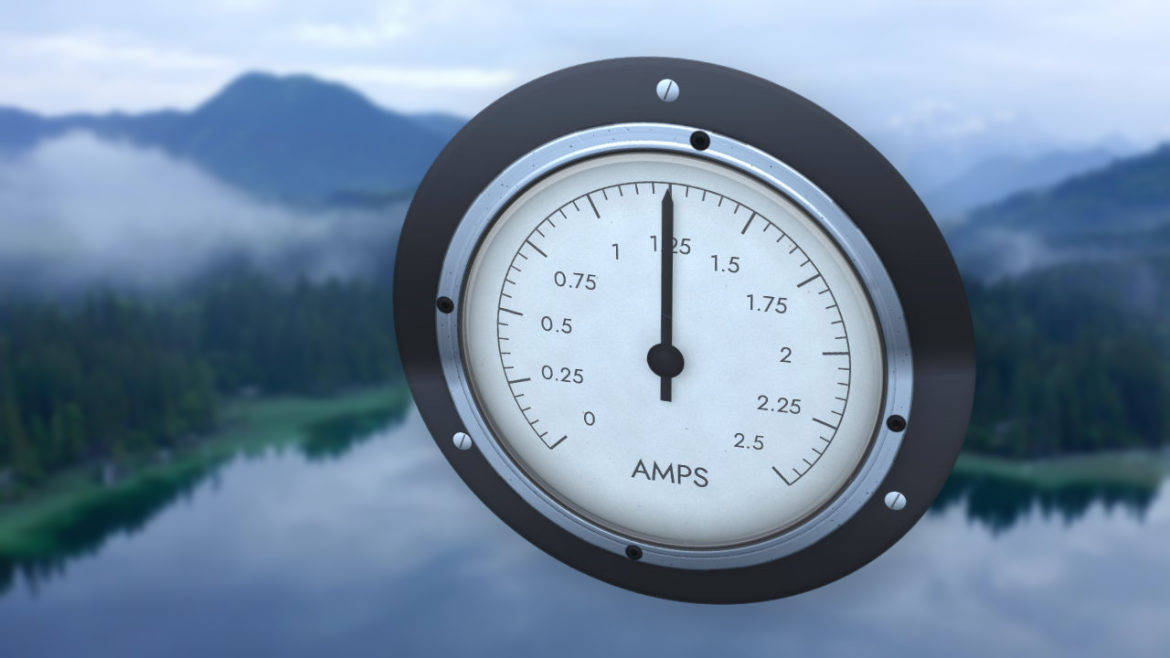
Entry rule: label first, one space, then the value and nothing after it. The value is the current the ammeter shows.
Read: 1.25 A
